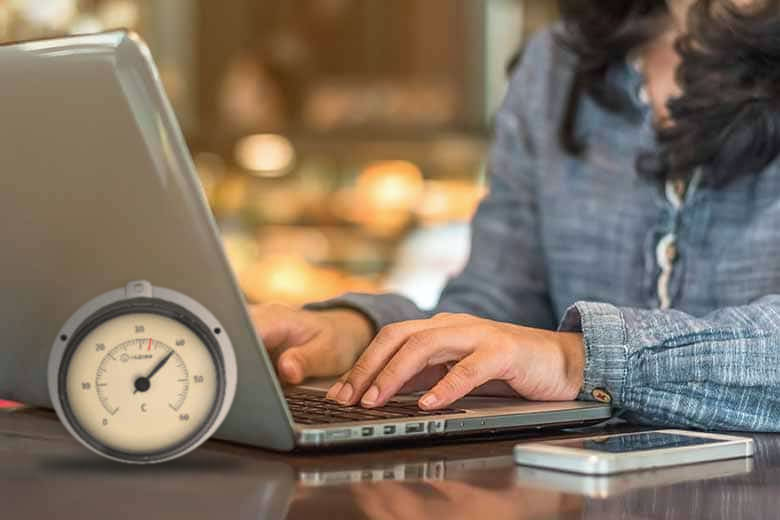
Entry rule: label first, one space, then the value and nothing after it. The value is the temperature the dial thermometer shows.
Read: 40 °C
